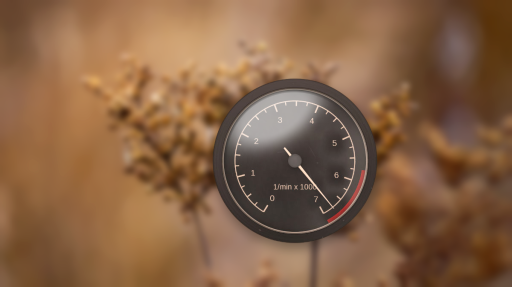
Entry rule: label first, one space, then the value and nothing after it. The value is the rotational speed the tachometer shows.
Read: 6750 rpm
